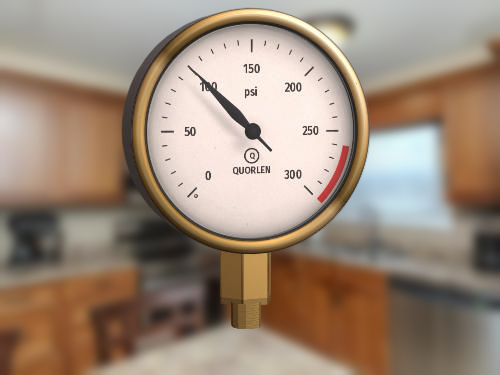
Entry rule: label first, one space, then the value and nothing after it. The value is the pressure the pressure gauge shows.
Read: 100 psi
